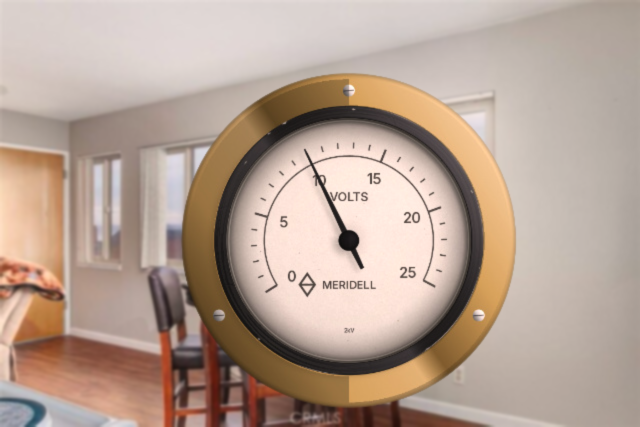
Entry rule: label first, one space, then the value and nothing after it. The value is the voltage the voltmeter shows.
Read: 10 V
